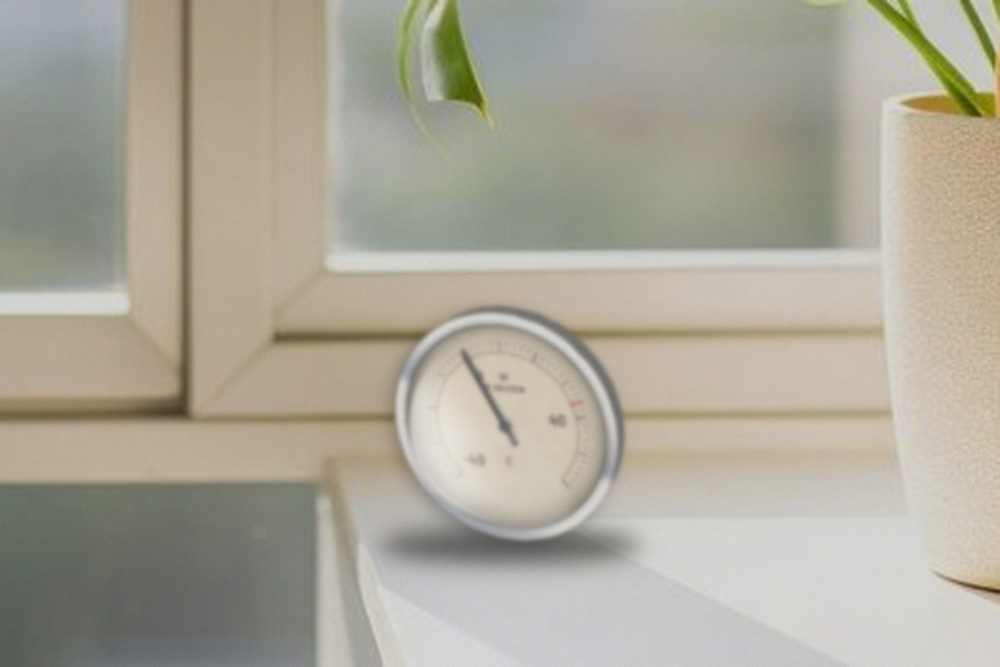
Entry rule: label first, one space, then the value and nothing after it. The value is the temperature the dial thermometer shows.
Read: 0 °C
